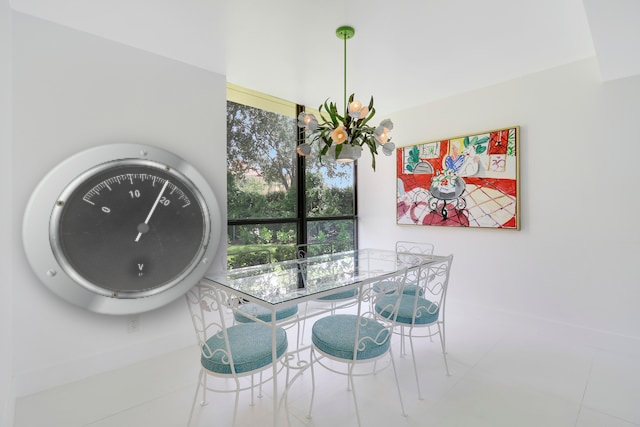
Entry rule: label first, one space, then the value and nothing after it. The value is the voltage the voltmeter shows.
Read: 17.5 V
